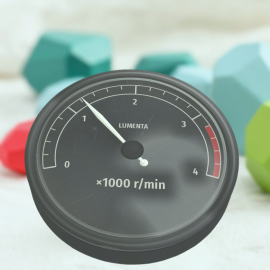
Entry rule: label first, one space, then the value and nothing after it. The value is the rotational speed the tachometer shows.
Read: 1200 rpm
